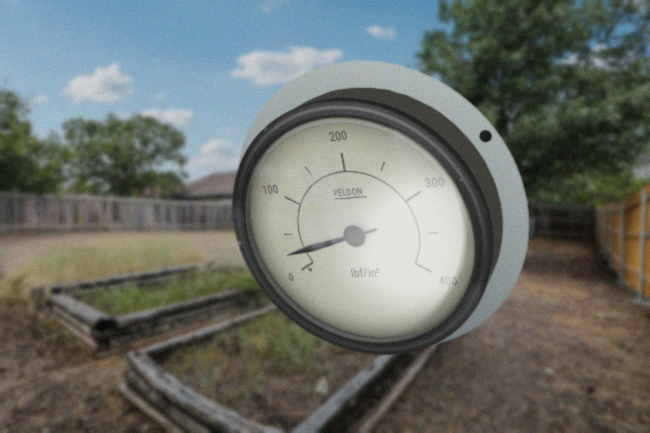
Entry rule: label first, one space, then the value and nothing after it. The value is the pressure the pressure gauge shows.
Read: 25 psi
